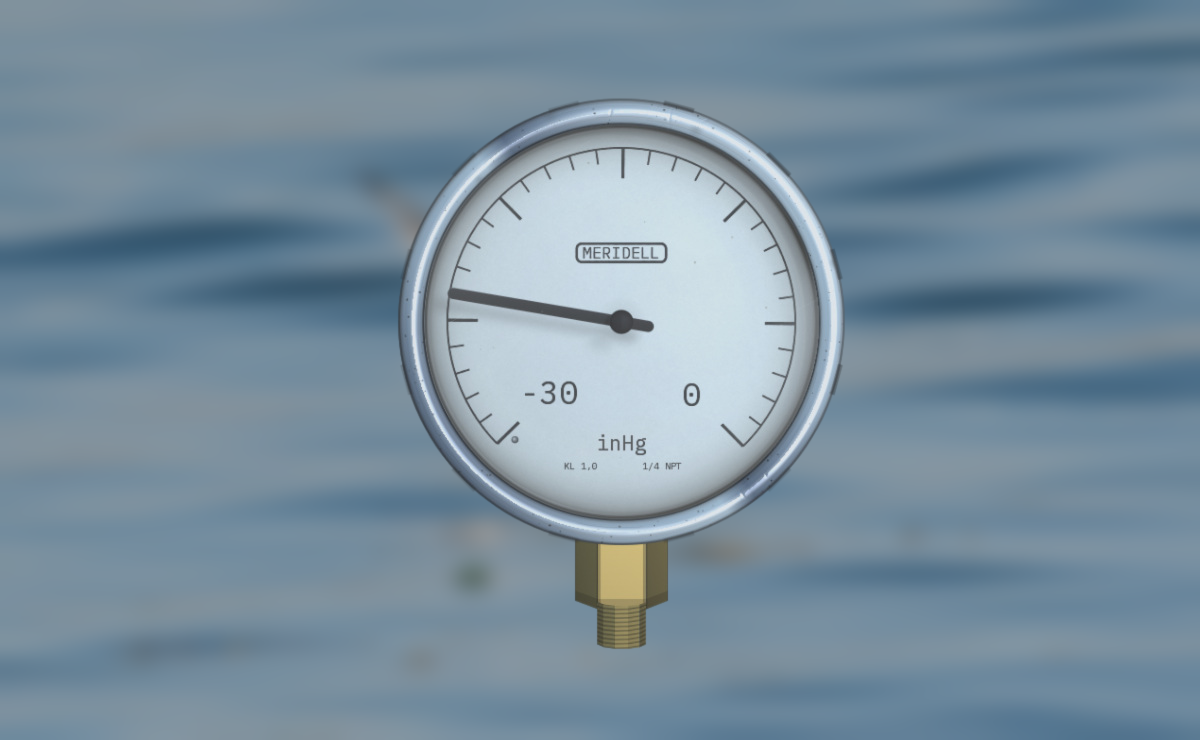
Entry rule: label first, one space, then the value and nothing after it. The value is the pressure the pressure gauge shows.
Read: -24 inHg
